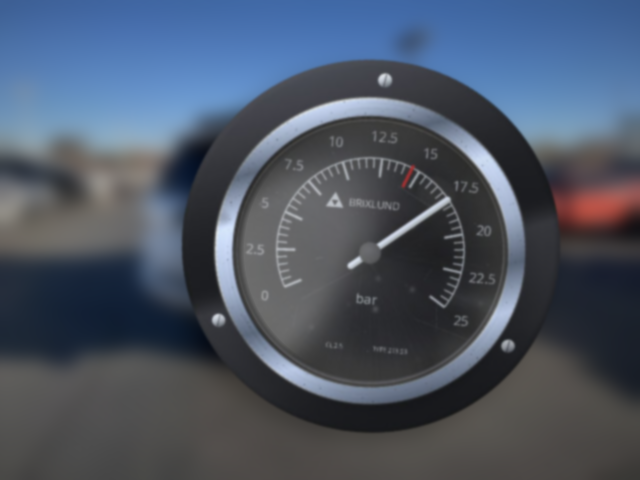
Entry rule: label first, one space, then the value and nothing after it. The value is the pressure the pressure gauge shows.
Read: 17.5 bar
